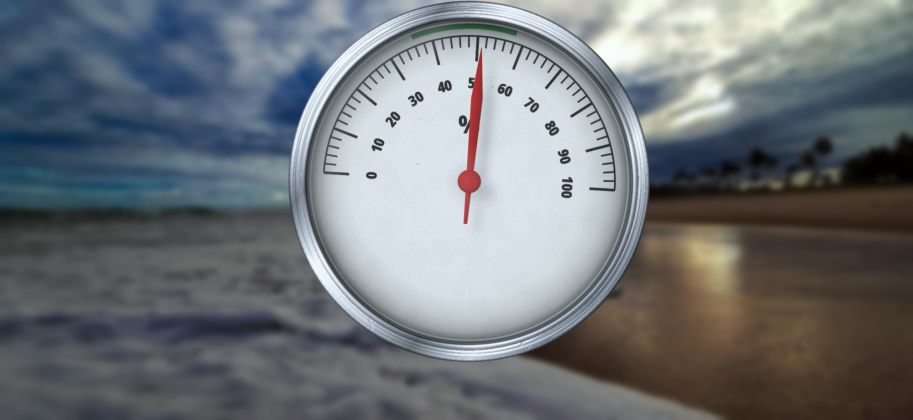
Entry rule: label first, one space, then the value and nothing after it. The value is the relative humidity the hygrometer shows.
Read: 51 %
